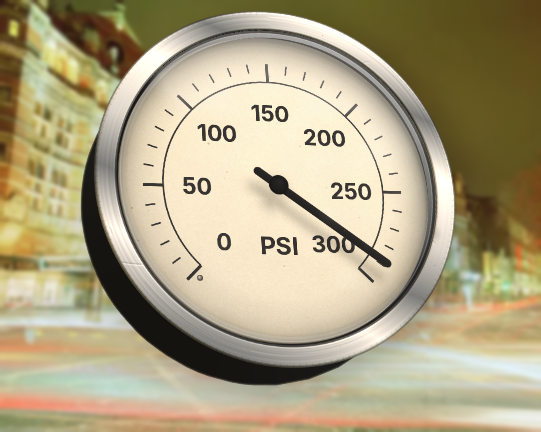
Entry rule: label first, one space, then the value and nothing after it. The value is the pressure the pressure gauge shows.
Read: 290 psi
